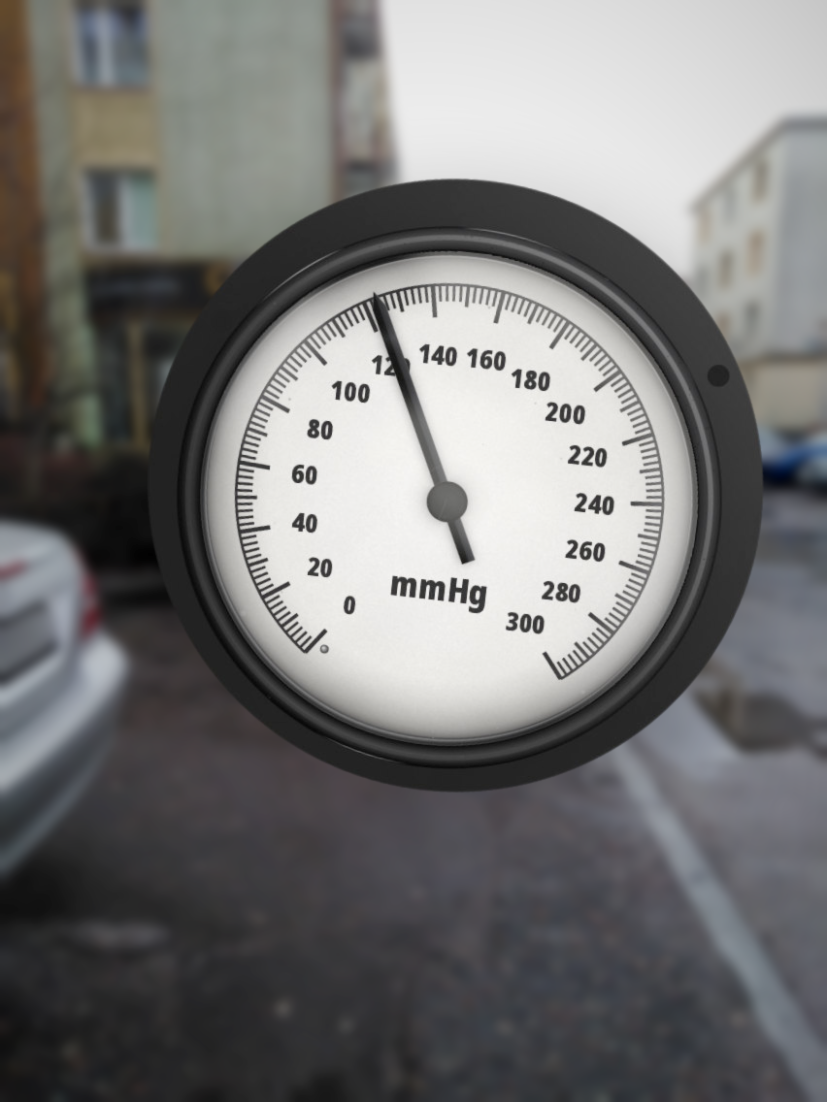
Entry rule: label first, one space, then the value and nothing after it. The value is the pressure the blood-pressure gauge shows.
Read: 124 mmHg
